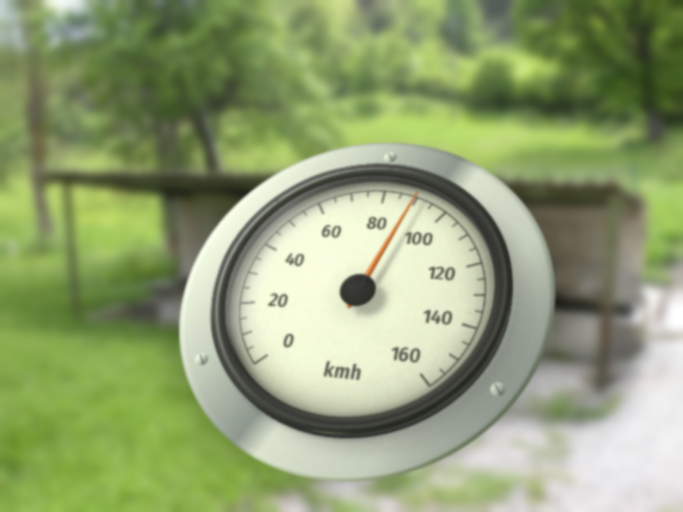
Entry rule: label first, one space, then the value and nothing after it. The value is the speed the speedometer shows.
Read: 90 km/h
